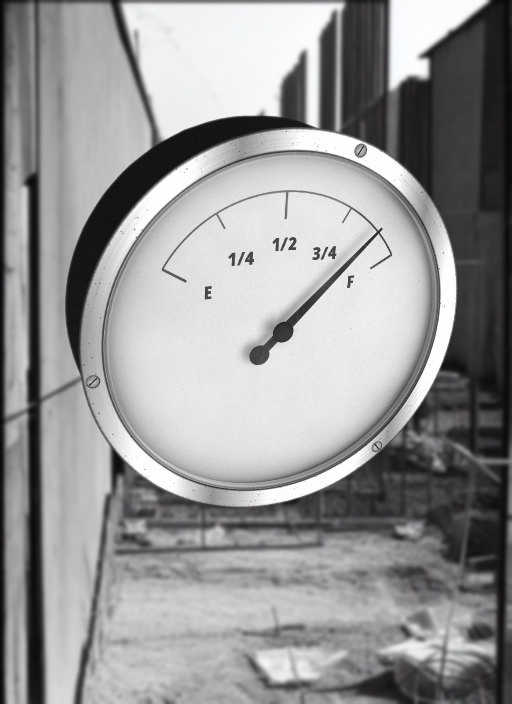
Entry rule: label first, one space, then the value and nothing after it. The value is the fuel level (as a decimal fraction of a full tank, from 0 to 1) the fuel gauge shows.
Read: 0.875
